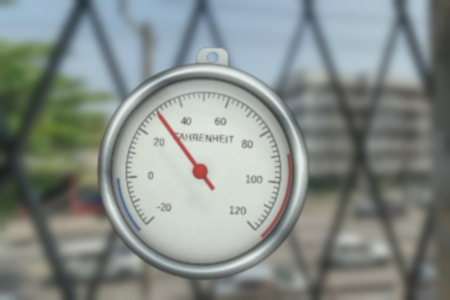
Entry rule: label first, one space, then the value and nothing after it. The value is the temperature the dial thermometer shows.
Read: 30 °F
